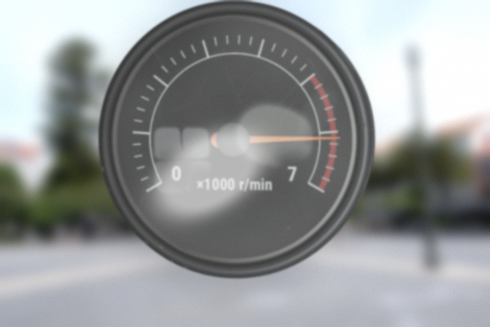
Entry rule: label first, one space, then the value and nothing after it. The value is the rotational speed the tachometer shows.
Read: 6100 rpm
